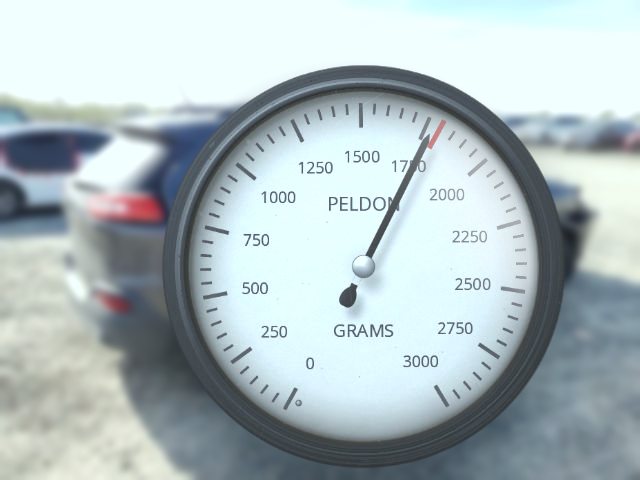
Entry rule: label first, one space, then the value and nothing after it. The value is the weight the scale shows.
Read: 1775 g
